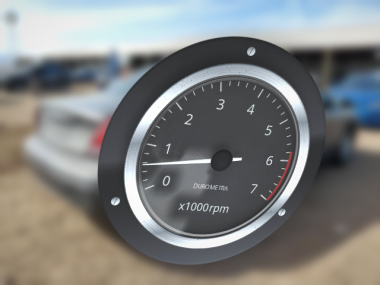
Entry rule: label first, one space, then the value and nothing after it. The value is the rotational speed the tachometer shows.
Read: 600 rpm
